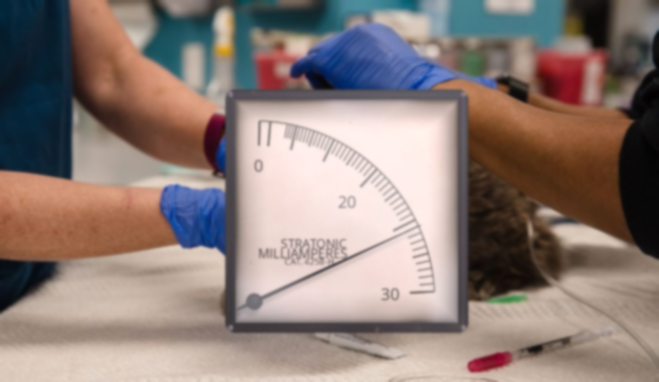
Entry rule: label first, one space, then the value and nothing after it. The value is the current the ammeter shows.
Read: 25.5 mA
